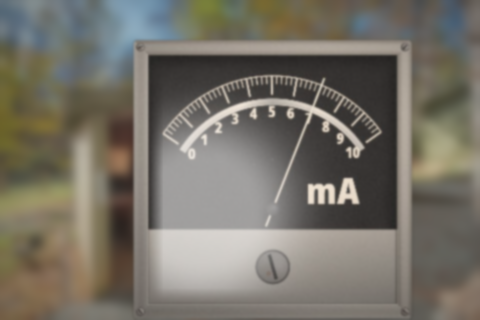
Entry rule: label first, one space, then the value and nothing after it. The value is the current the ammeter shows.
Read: 7 mA
